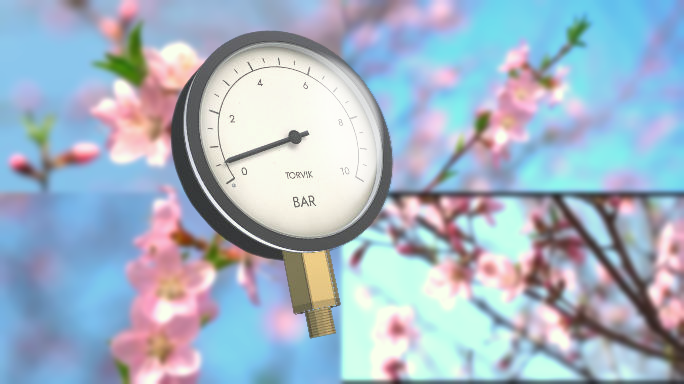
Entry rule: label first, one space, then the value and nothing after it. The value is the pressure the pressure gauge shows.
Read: 0.5 bar
